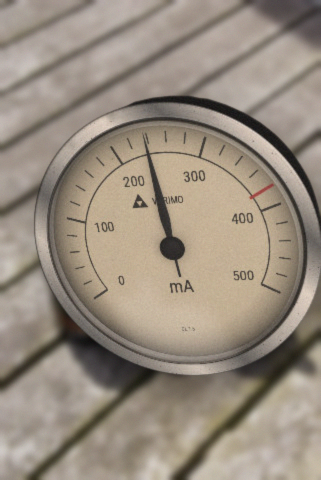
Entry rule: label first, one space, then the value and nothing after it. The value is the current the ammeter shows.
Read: 240 mA
